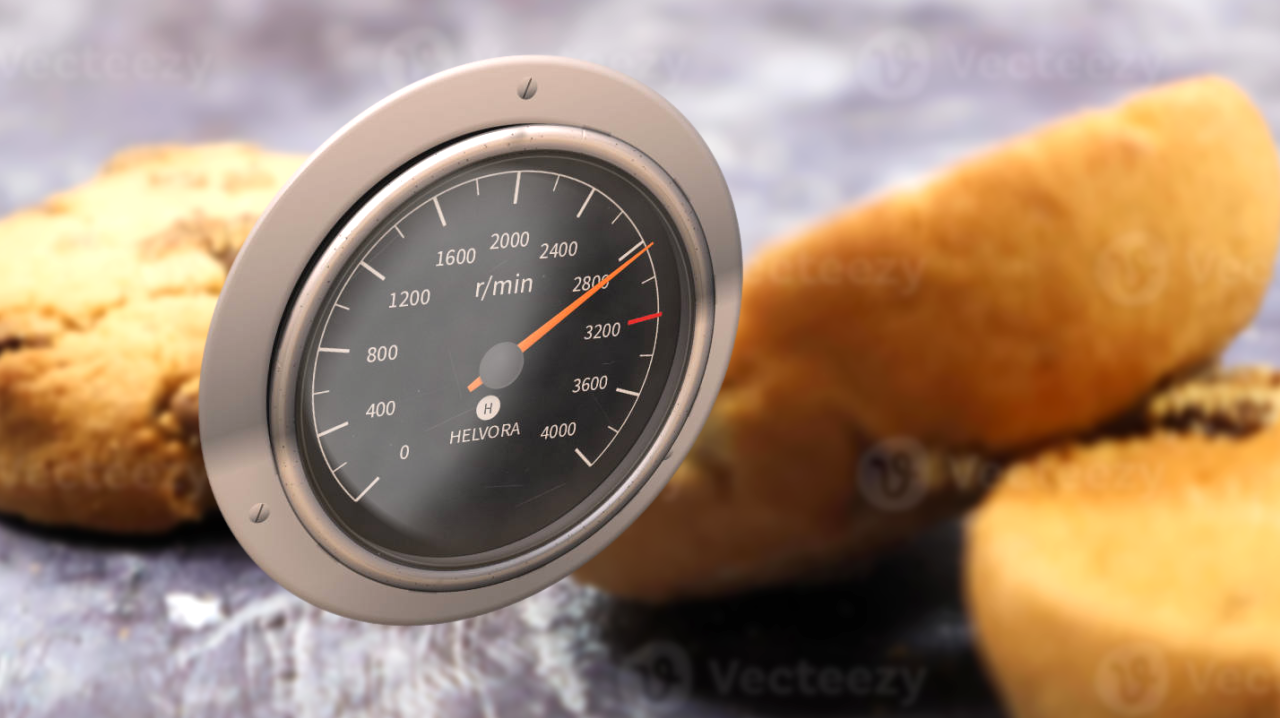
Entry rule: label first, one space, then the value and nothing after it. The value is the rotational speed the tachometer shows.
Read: 2800 rpm
